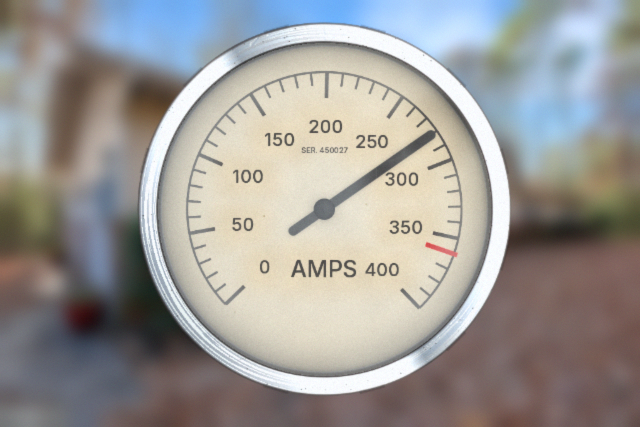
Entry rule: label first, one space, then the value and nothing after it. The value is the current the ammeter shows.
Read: 280 A
